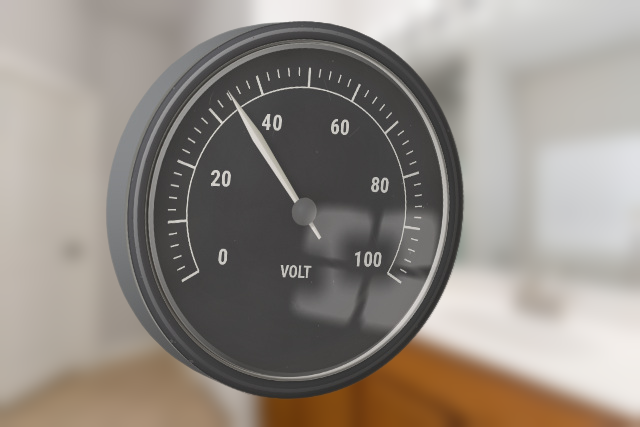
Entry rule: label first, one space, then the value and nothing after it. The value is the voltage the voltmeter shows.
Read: 34 V
